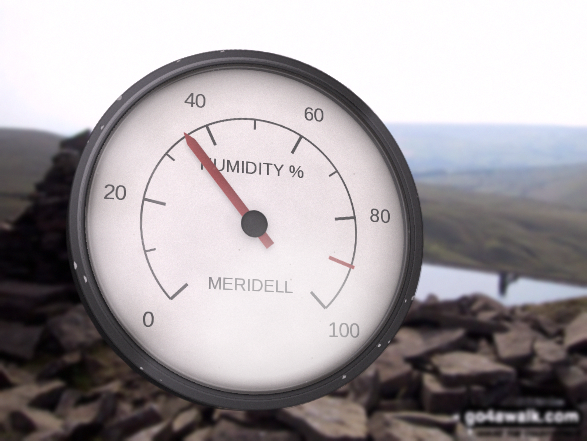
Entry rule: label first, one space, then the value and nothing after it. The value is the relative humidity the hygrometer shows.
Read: 35 %
